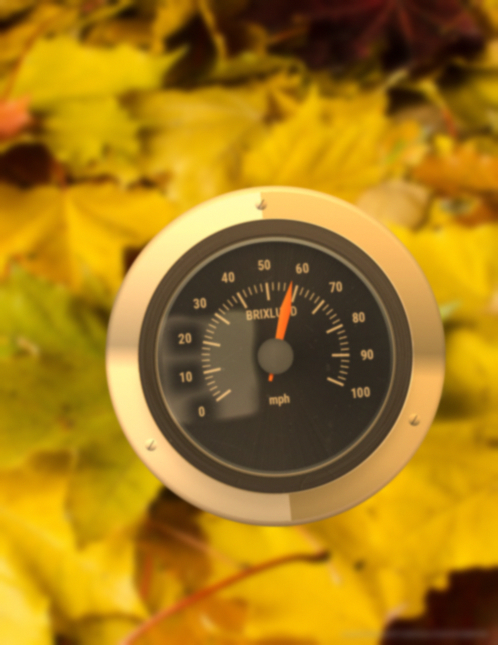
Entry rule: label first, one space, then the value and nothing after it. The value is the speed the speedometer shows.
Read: 58 mph
